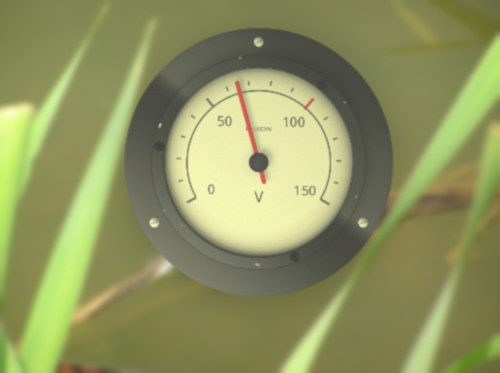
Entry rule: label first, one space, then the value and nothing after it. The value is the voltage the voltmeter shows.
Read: 65 V
